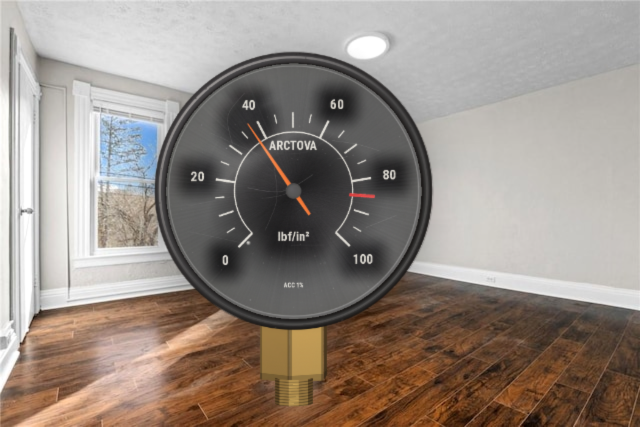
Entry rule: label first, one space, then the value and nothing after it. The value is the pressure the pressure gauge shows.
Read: 37.5 psi
